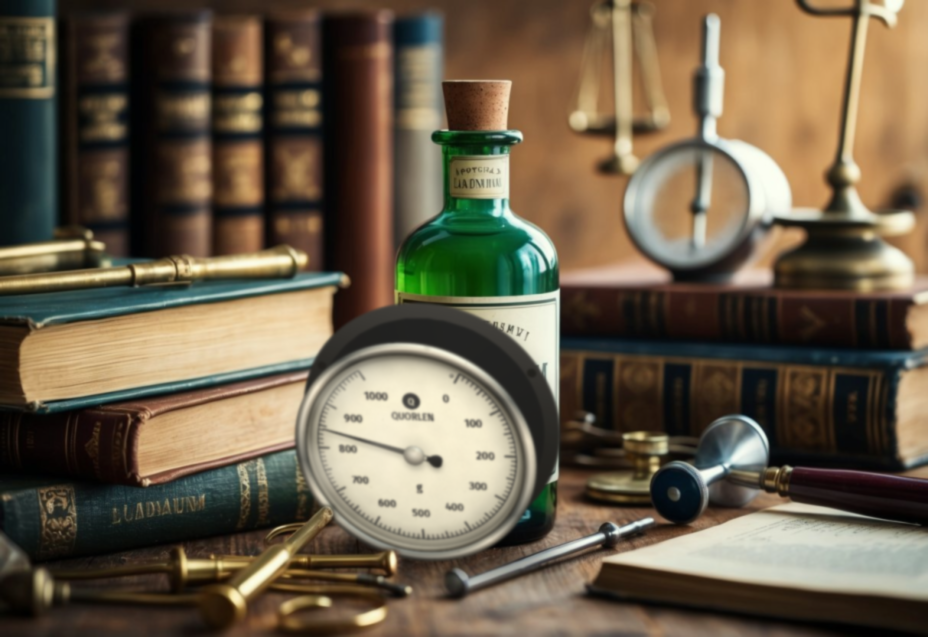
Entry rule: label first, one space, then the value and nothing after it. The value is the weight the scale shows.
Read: 850 g
